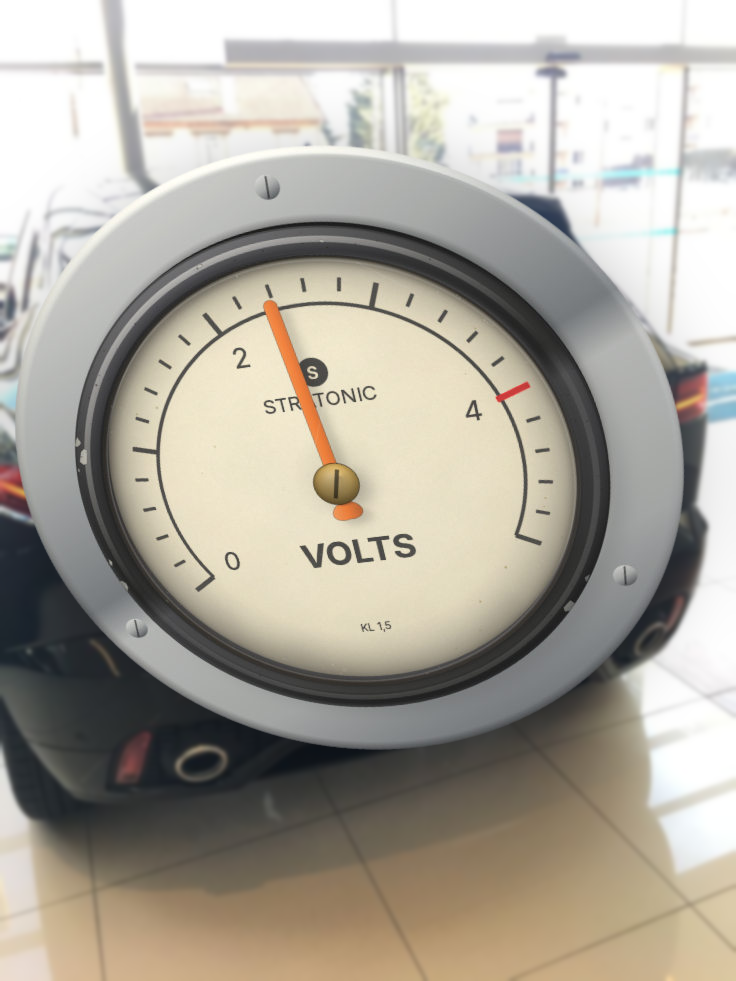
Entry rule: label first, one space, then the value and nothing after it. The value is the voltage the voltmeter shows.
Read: 2.4 V
